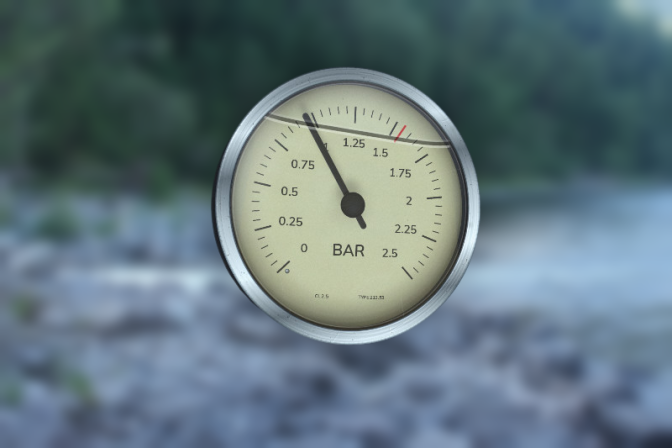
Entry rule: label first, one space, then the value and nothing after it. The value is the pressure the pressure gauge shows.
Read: 0.95 bar
